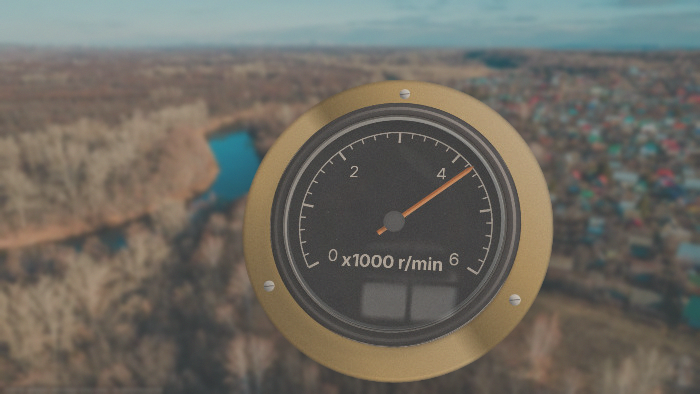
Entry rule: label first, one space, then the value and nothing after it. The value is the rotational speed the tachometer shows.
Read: 4300 rpm
